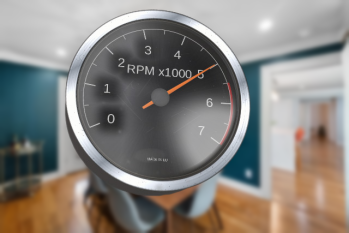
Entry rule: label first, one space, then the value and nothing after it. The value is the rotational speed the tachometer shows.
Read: 5000 rpm
